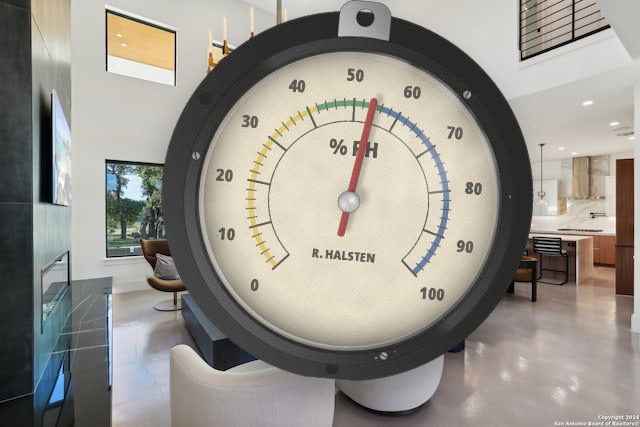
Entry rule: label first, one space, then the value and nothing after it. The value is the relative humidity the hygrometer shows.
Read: 54 %
